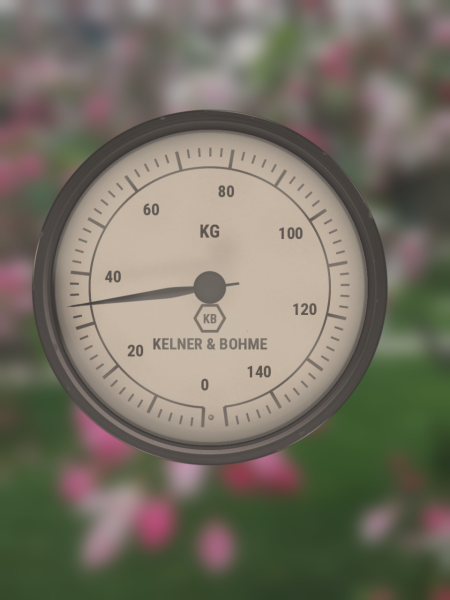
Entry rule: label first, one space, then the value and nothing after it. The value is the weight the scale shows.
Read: 34 kg
